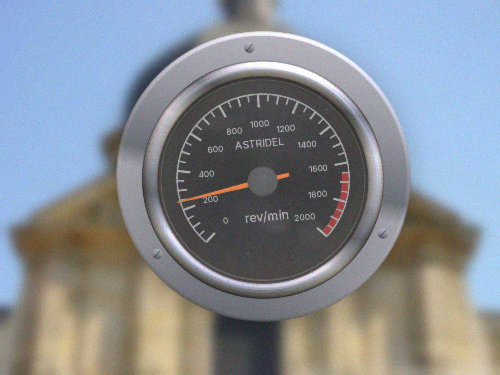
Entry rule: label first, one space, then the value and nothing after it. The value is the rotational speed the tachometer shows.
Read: 250 rpm
